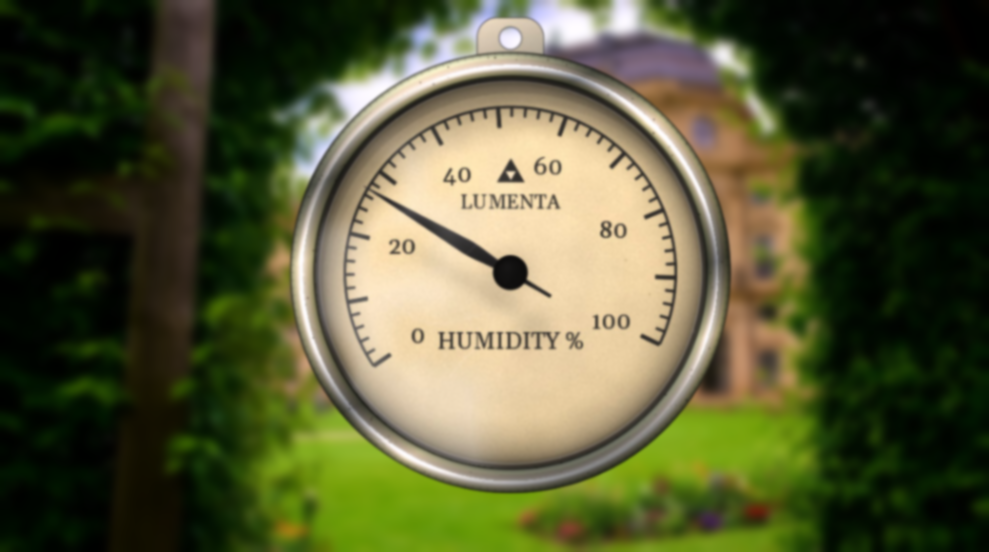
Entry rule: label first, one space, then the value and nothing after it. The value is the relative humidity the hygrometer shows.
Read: 27 %
